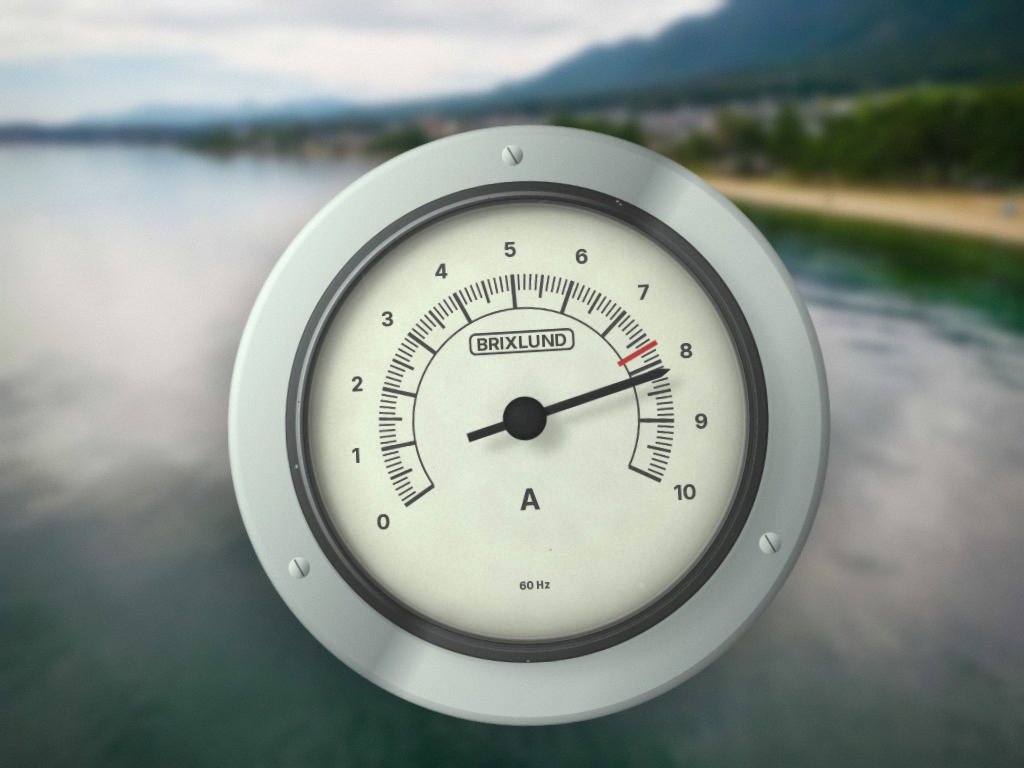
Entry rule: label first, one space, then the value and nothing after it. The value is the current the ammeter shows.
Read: 8.2 A
